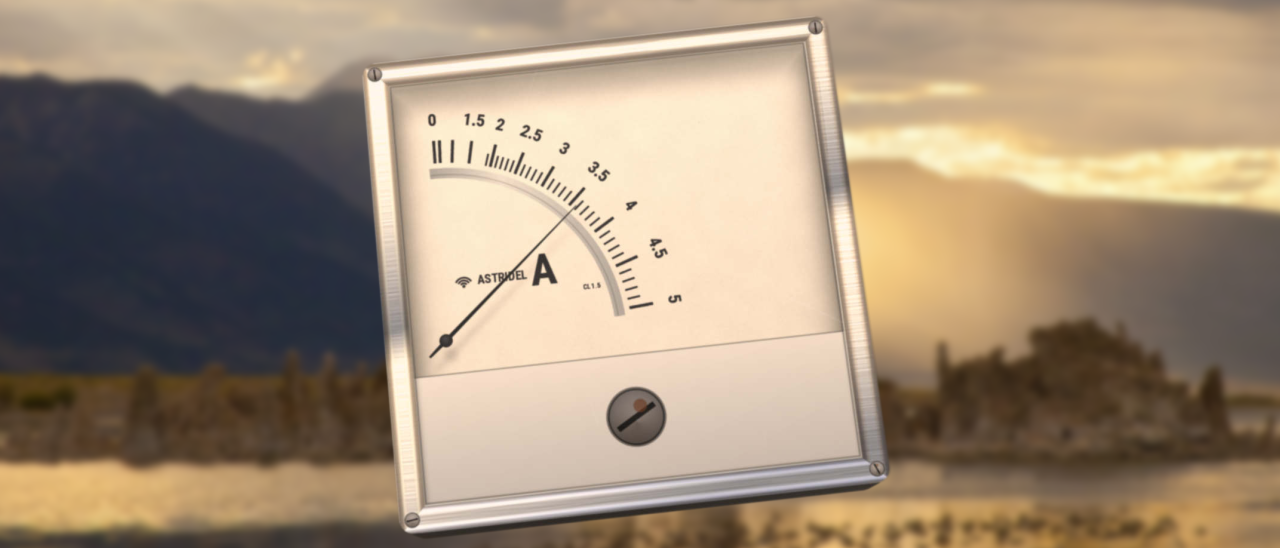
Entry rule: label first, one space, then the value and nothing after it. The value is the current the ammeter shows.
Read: 3.6 A
